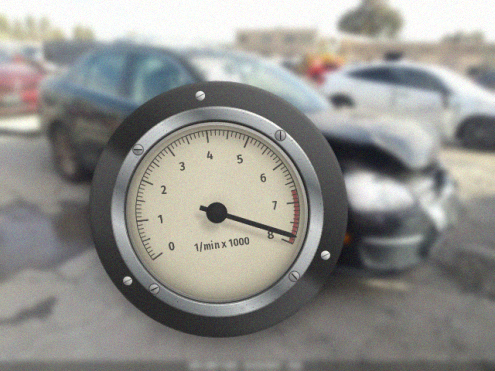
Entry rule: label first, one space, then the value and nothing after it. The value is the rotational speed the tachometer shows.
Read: 7800 rpm
